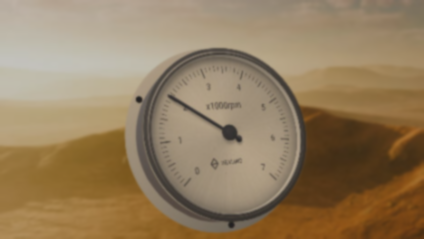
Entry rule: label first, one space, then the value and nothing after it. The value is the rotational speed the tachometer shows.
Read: 2000 rpm
